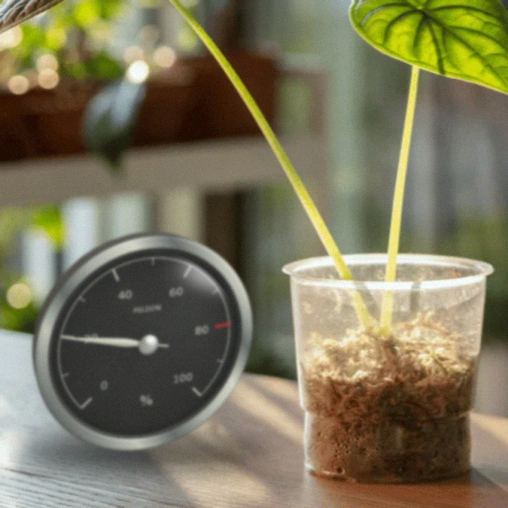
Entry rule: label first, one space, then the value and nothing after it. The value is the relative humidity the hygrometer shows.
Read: 20 %
